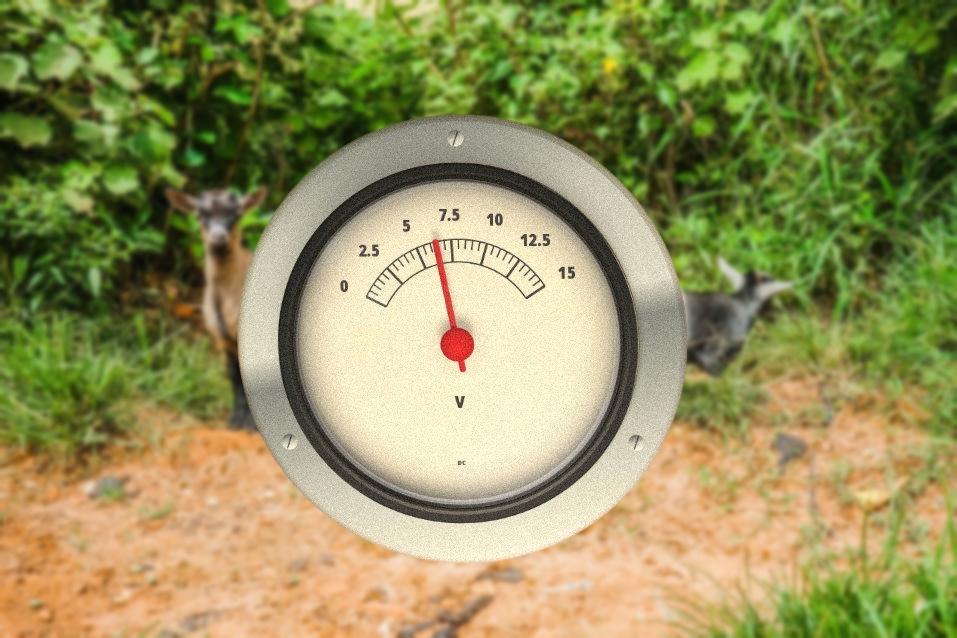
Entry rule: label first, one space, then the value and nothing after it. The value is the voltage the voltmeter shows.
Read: 6.5 V
